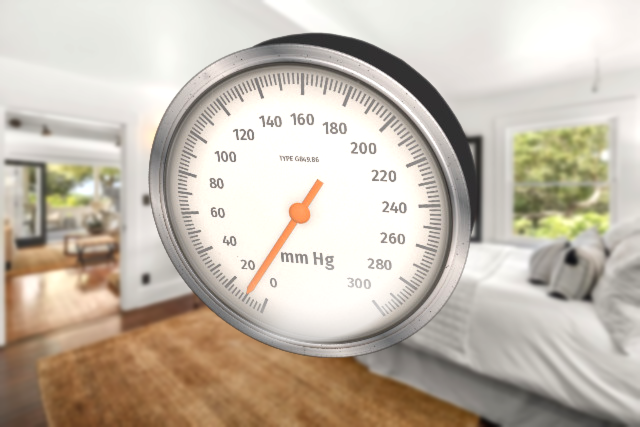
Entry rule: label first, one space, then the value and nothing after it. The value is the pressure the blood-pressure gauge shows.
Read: 10 mmHg
